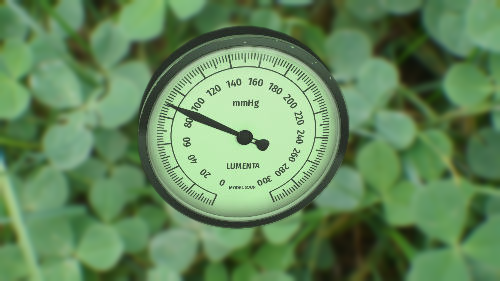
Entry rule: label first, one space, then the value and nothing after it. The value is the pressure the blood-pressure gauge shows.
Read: 90 mmHg
